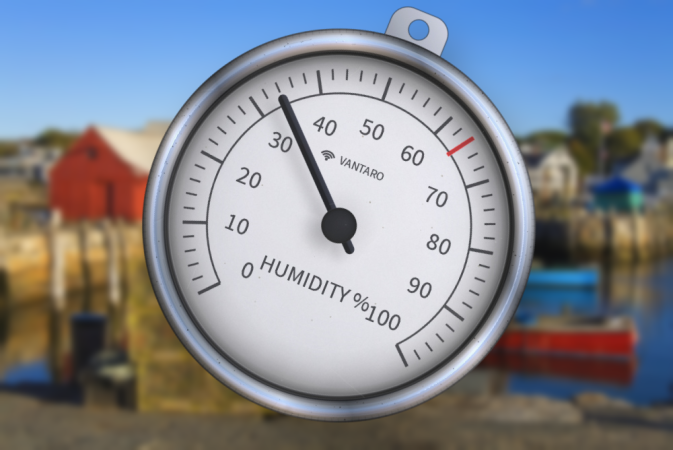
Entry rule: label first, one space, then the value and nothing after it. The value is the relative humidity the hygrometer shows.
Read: 34 %
